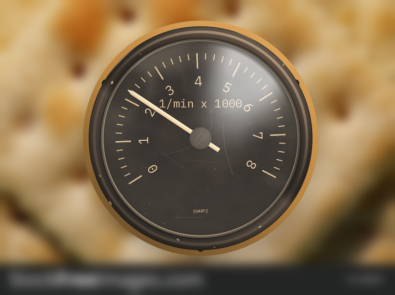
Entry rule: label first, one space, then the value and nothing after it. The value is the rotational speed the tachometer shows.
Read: 2200 rpm
